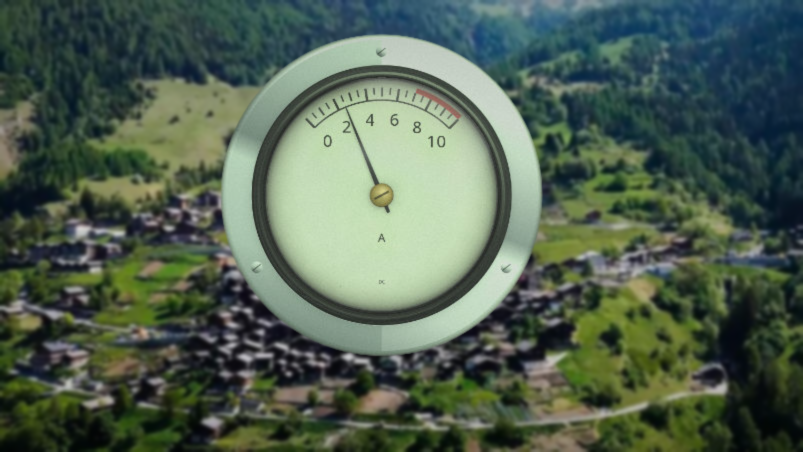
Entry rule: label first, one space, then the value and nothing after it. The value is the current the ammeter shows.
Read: 2.5 A
